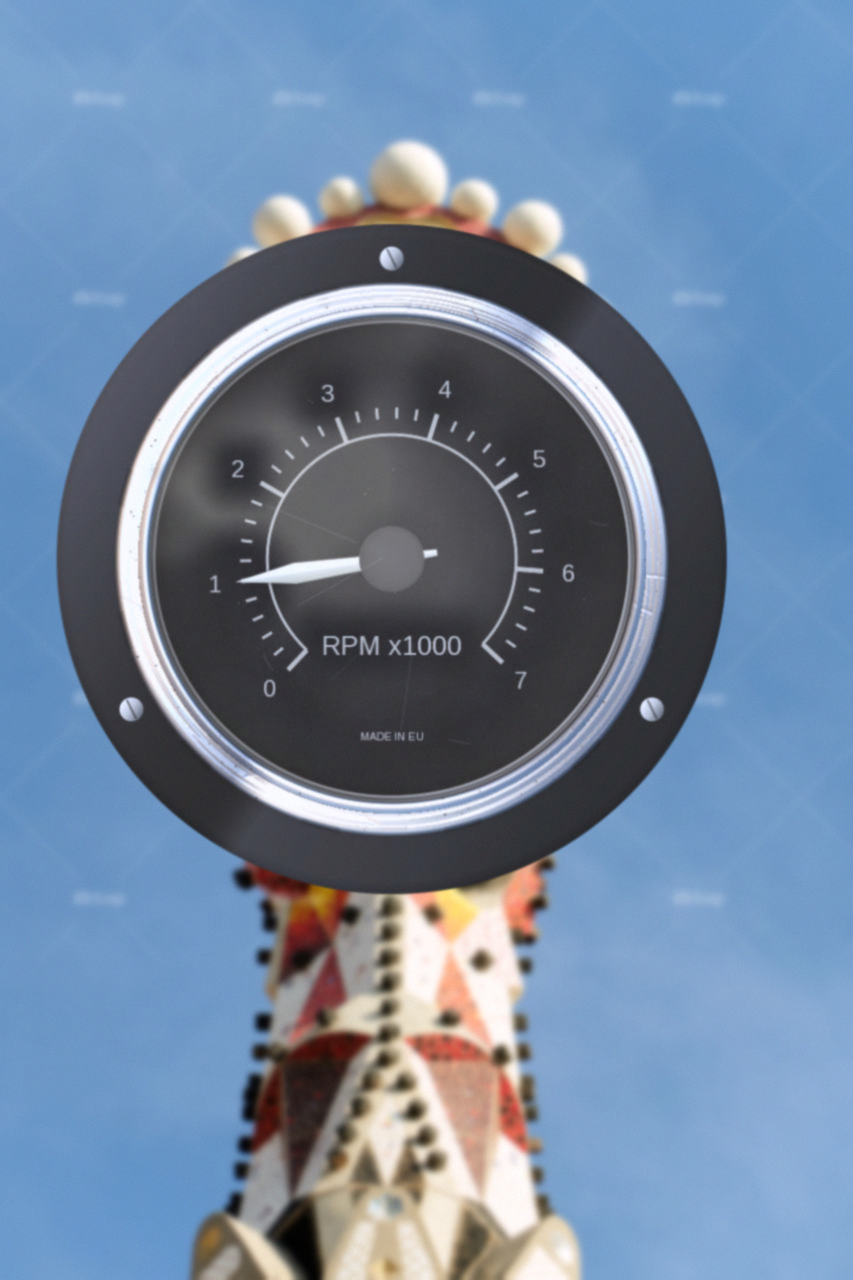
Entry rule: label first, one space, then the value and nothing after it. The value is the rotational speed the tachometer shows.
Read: 1000 rpm
